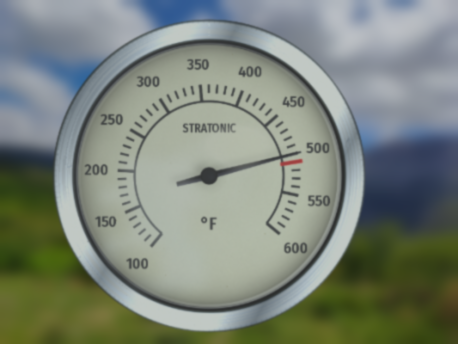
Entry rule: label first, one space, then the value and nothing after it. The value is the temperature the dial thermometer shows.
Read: 500 °F
